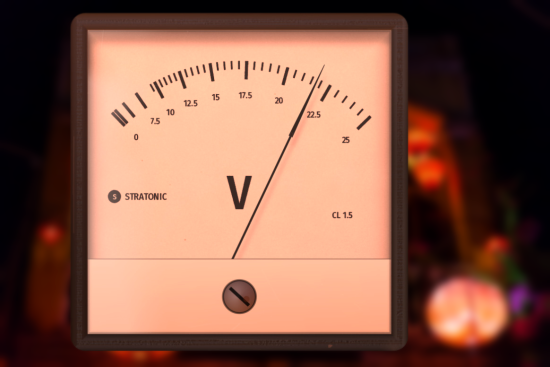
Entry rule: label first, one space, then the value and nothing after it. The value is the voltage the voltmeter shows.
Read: 21.75 V
